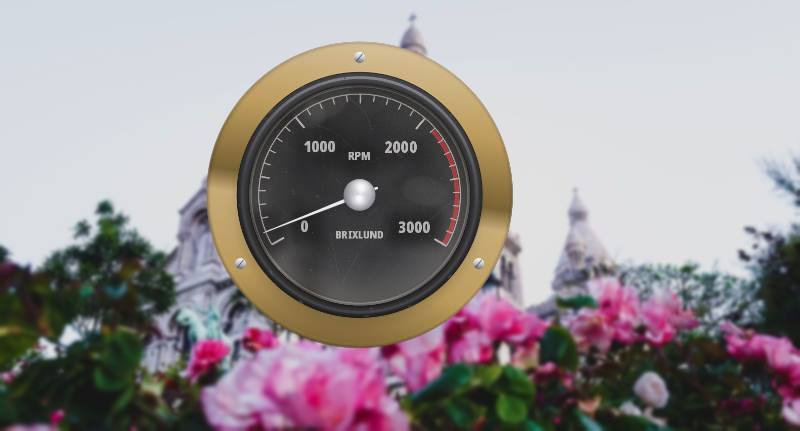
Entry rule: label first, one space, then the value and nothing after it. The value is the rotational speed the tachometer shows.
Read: 100 rpm
